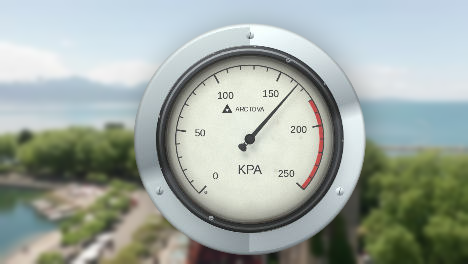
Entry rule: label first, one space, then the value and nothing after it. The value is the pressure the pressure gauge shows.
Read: 165 kPa
